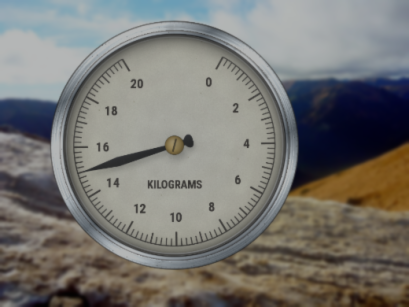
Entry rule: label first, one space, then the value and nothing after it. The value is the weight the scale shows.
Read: 15 kg
